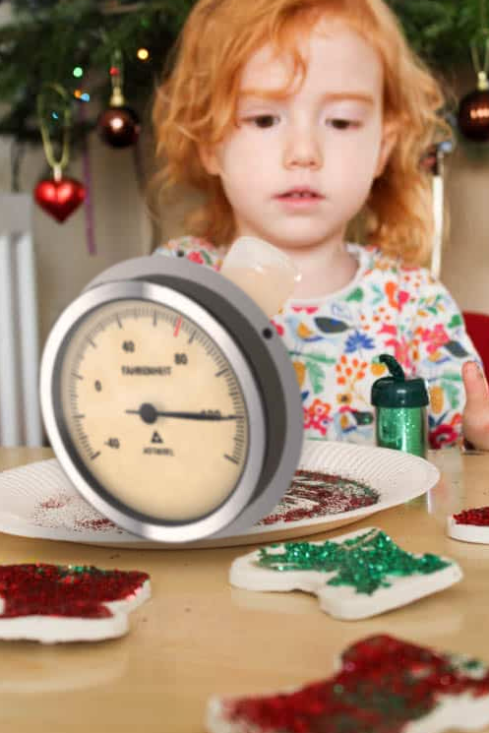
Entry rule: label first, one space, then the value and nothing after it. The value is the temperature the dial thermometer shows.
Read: 120 °F
